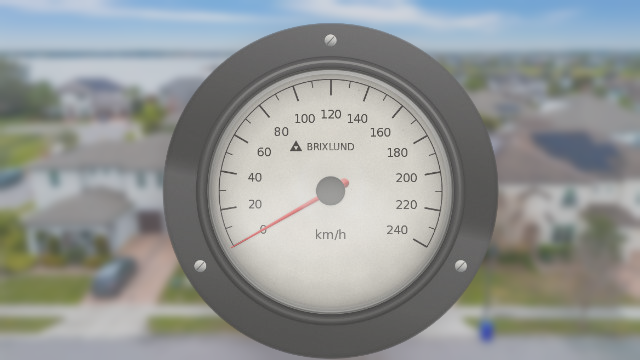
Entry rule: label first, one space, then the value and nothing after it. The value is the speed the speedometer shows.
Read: 0 km/h
